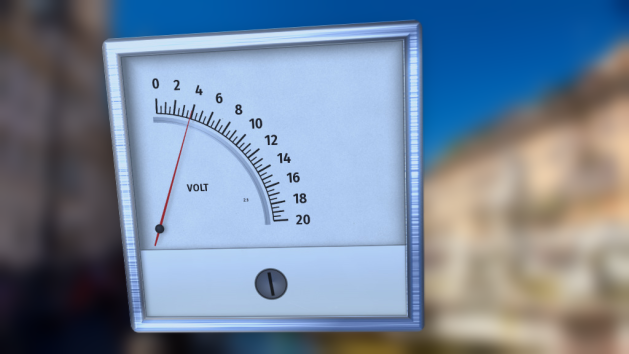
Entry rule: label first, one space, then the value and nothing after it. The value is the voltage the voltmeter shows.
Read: 4 V
